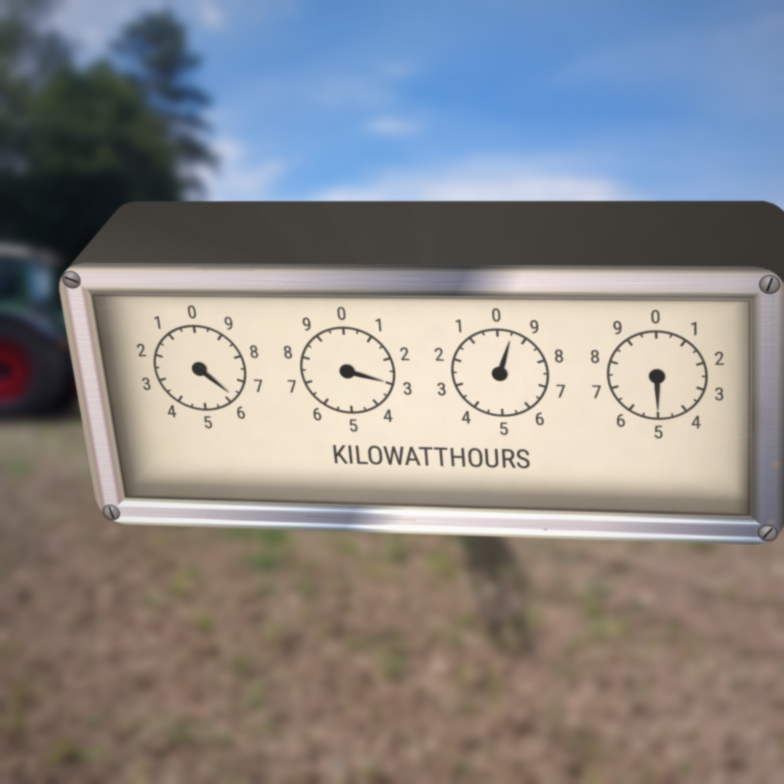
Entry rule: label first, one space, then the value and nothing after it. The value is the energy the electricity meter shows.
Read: 6295 kWh
